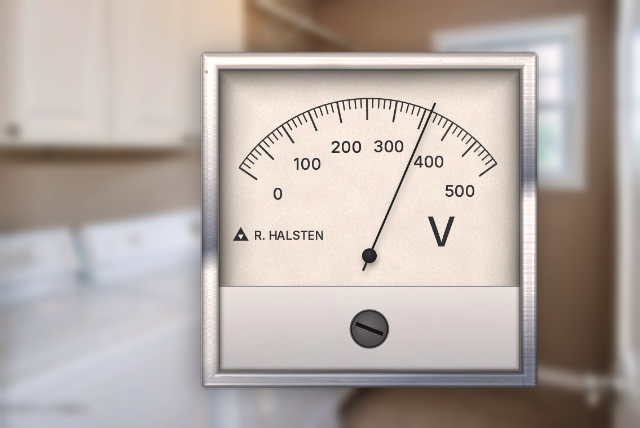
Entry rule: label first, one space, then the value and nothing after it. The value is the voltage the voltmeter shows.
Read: 360 V
